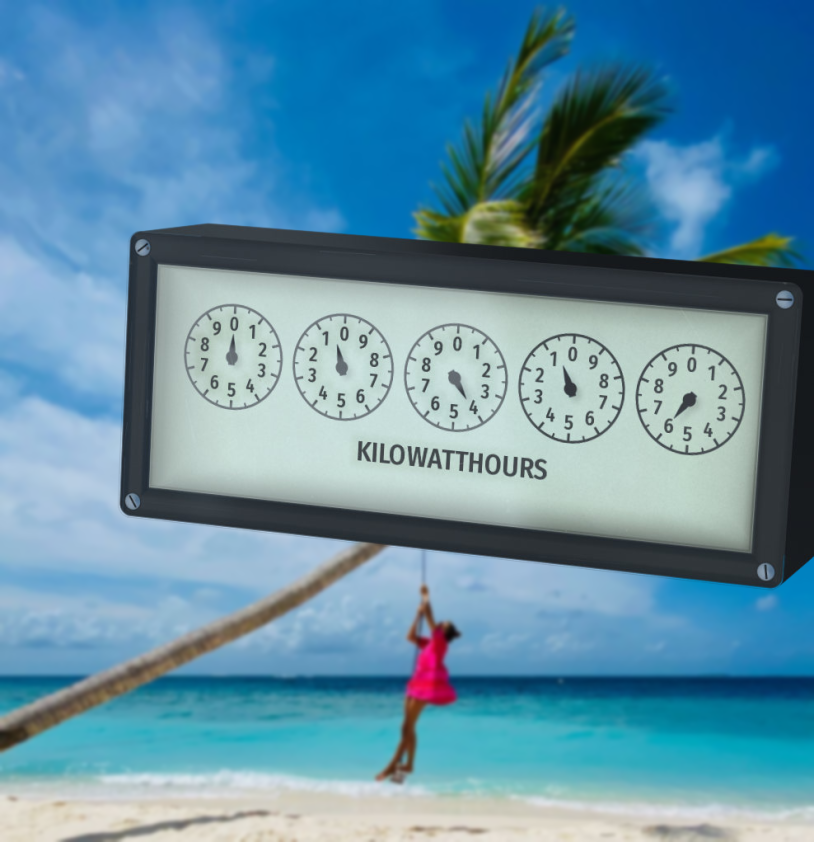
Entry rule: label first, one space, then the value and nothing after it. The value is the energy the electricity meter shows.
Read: 406 kWh
